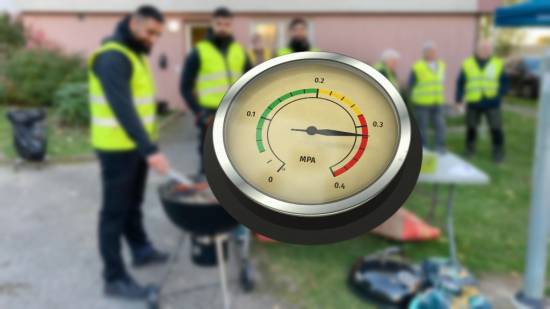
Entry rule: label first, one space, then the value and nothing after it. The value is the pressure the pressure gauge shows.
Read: 0.32 MPa
